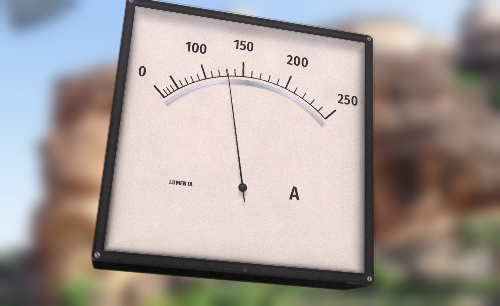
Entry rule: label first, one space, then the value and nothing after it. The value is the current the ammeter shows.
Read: 130 A
